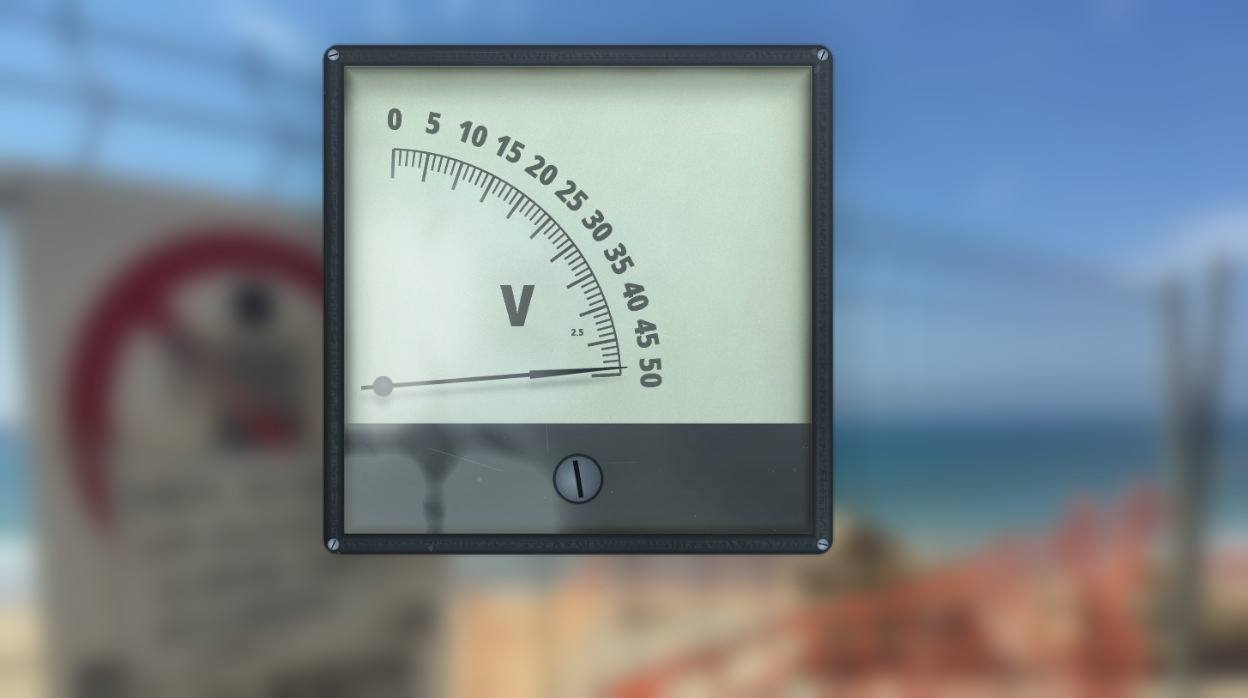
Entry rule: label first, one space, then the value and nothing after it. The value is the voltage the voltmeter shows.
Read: 49 V
